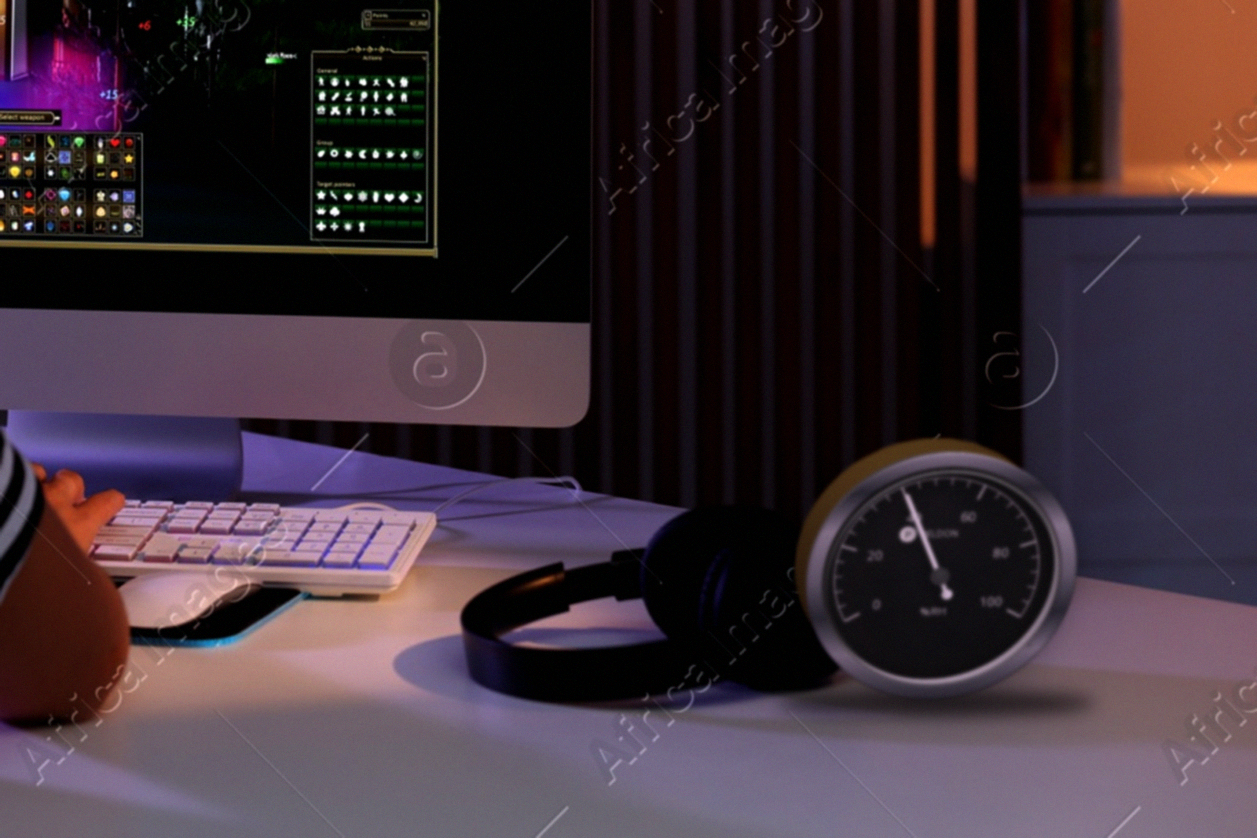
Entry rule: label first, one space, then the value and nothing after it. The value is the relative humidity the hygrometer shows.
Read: 40 %
